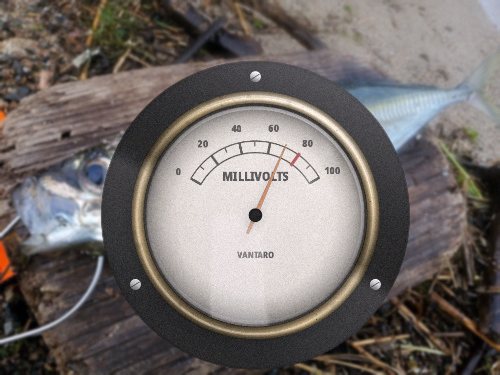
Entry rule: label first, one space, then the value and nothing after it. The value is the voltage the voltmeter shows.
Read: 70 mV
